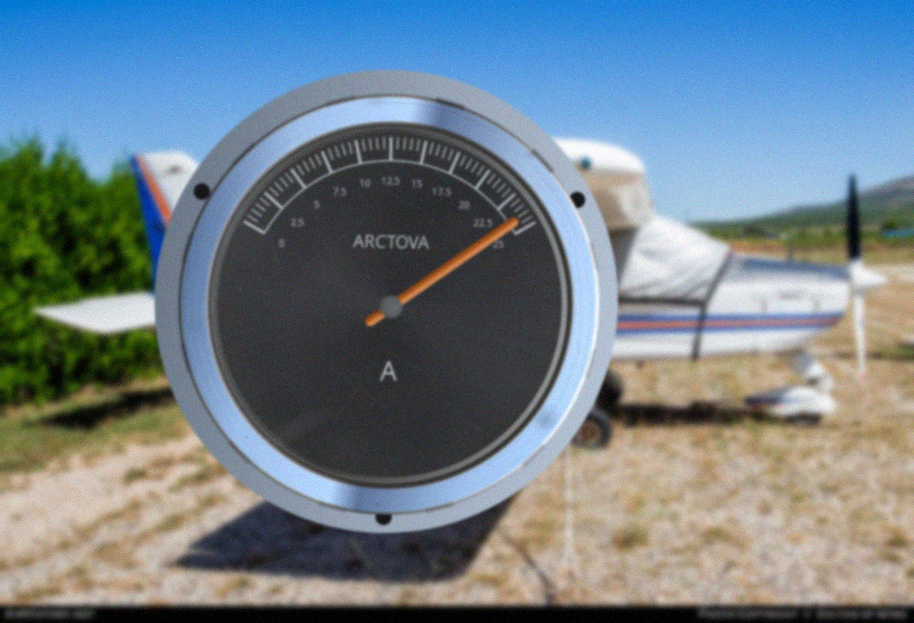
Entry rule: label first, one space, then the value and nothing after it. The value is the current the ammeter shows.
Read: 24 A
